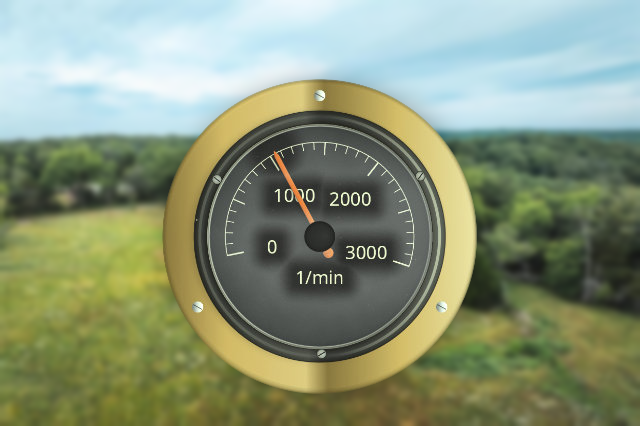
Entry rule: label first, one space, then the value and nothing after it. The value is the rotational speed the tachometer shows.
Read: 1050 rpm
